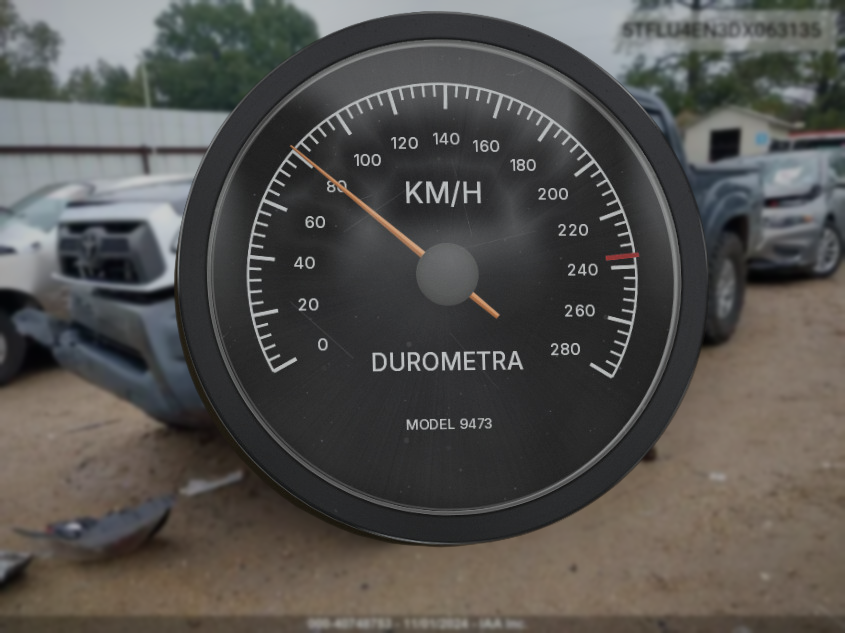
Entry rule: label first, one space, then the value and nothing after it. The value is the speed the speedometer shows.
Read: 80 km/h
